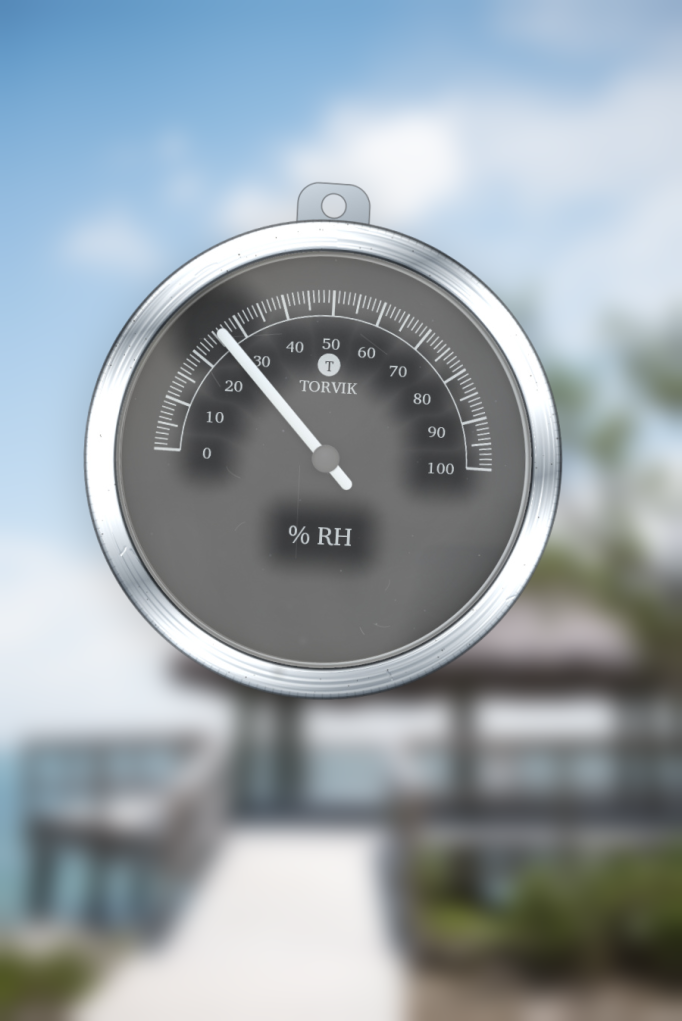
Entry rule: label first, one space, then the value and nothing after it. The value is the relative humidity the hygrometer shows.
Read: 26 %
